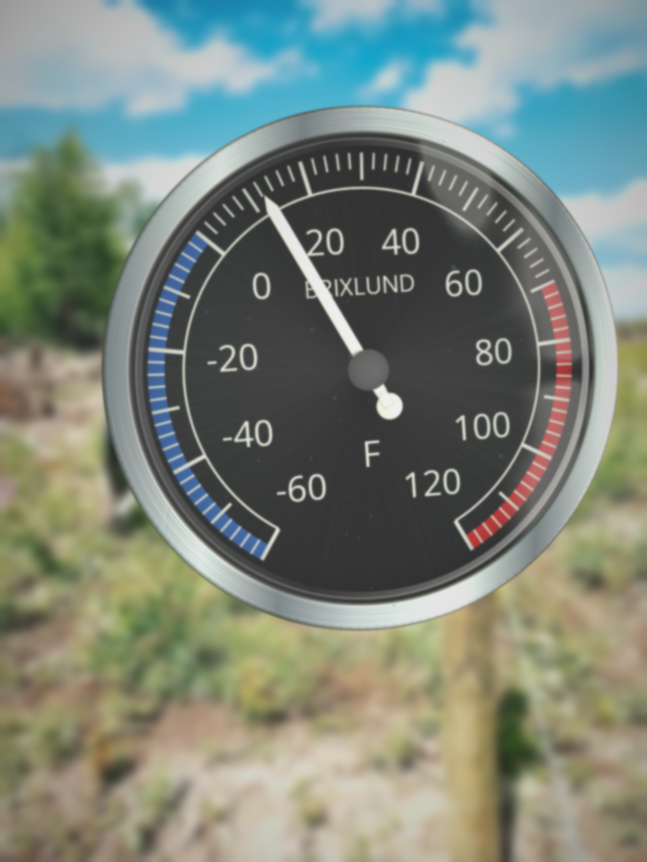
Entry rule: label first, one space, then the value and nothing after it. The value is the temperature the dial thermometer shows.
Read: 12 °F
